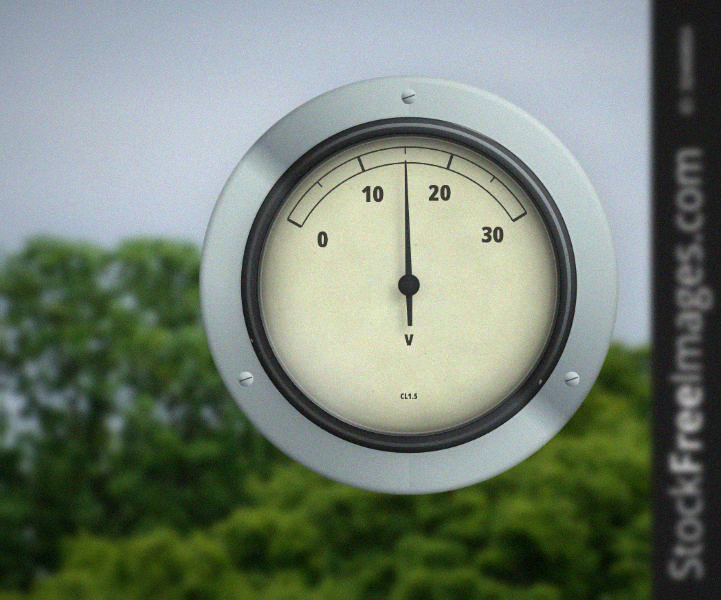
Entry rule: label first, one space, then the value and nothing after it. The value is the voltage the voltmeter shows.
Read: 15 V
